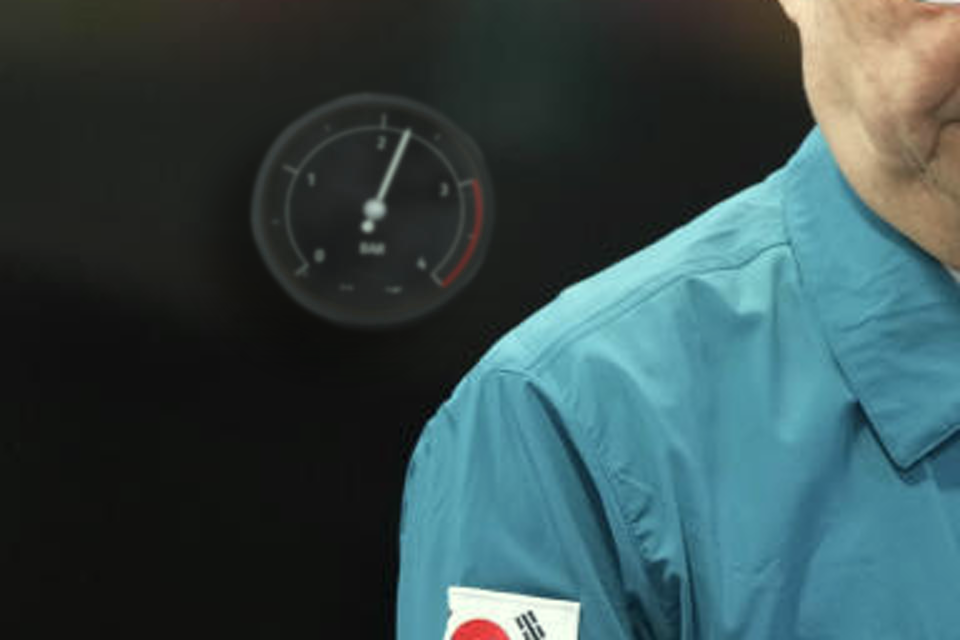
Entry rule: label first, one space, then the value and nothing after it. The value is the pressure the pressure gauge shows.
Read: 2.25 bar
